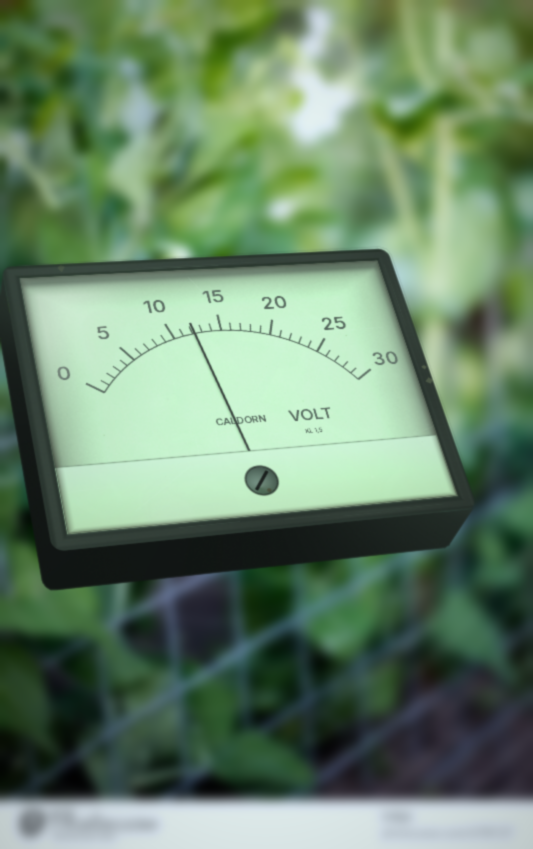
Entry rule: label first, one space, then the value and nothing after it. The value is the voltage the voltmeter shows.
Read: 12 V
